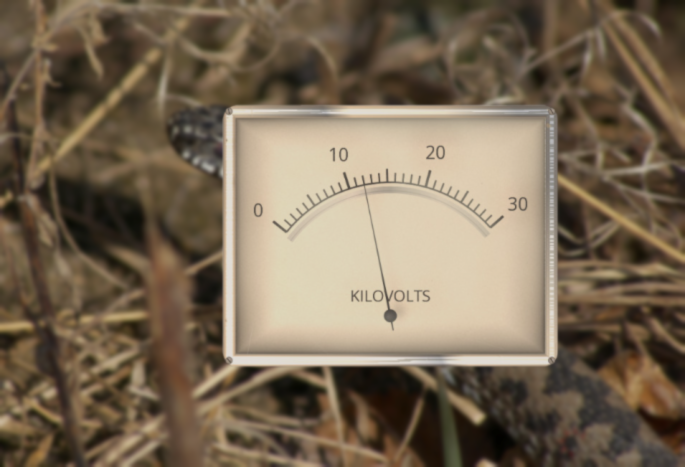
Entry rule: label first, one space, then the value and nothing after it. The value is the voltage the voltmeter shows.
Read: 12 kV
